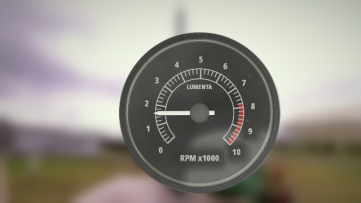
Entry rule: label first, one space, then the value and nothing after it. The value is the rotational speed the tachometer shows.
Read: 1600 rpm
